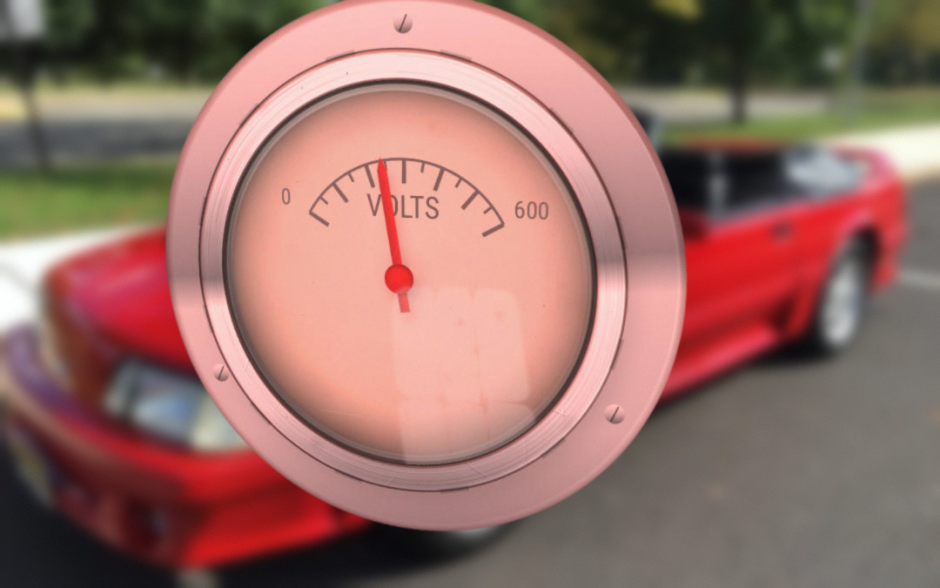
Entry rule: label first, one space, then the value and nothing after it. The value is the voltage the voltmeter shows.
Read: 250 V
